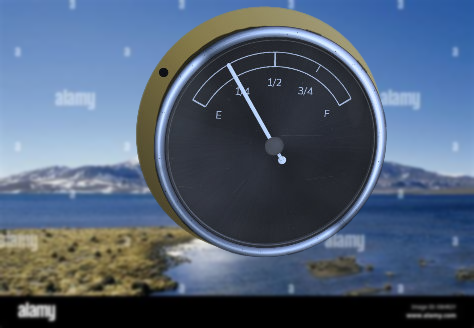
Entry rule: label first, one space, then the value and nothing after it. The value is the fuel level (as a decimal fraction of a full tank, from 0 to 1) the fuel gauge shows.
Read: 0.25
